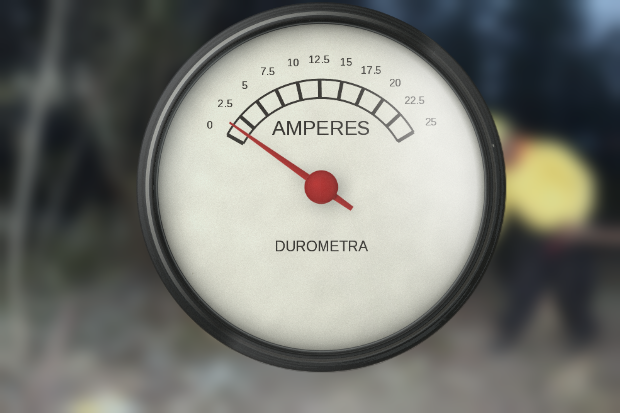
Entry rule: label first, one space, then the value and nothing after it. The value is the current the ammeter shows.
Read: 1.25 A
